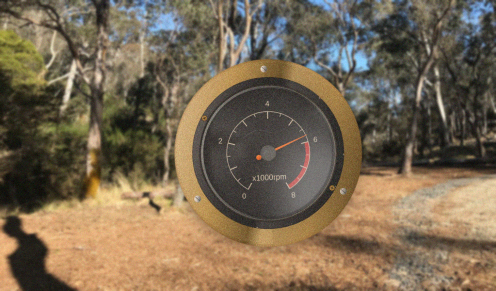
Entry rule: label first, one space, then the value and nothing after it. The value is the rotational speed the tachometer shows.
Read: 5750 rpm
